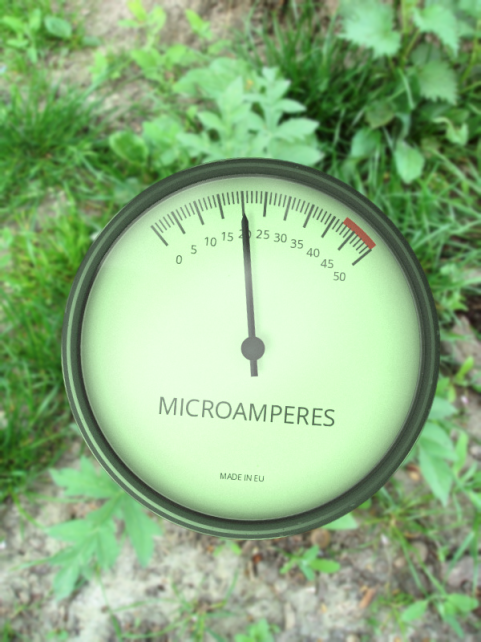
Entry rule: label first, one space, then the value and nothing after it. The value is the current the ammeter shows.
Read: 20 µA
